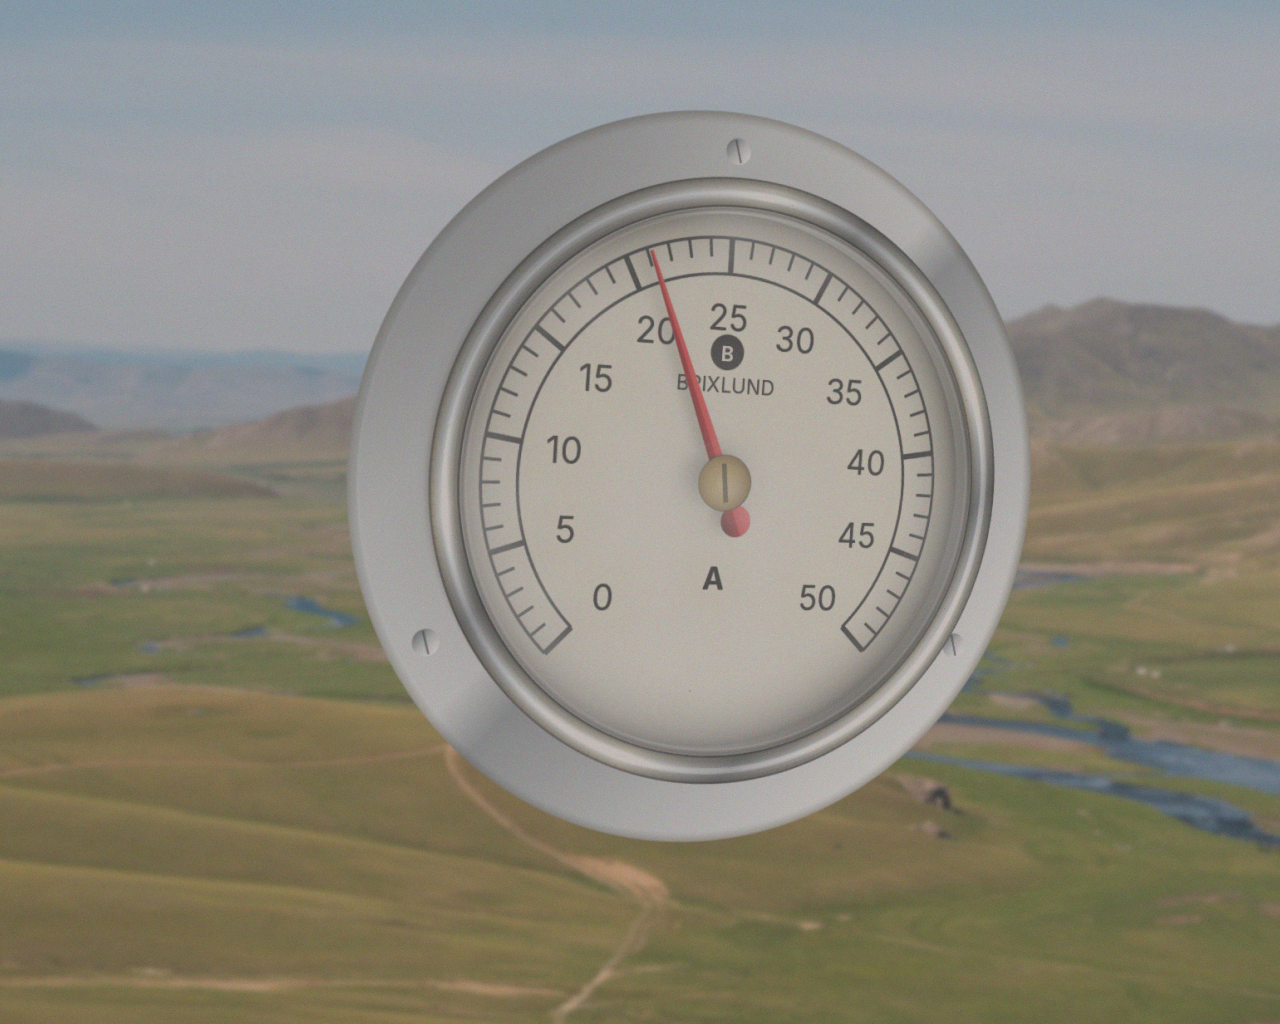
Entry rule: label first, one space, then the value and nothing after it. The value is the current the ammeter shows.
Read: 21 A
